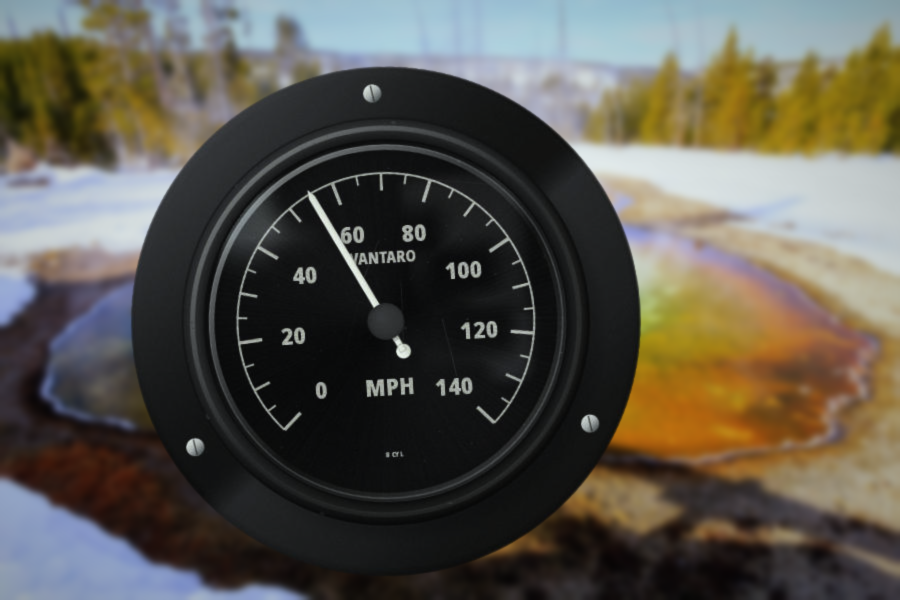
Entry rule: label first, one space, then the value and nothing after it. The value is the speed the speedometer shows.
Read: 55 mph
